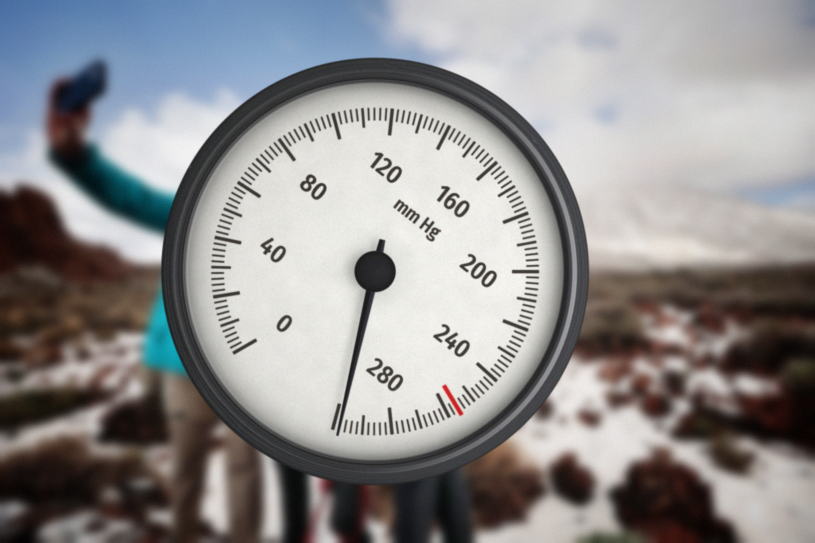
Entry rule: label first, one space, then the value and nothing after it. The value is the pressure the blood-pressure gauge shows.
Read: 298 mmHg
